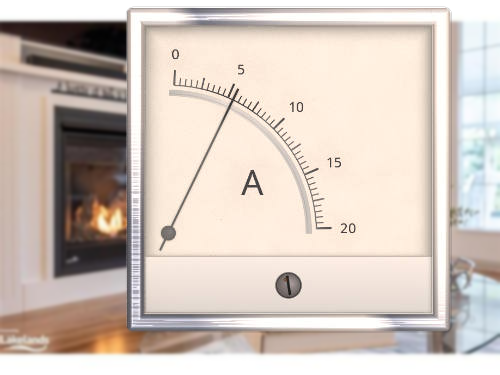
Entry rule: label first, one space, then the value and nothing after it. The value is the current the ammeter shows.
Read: 5.5 A
